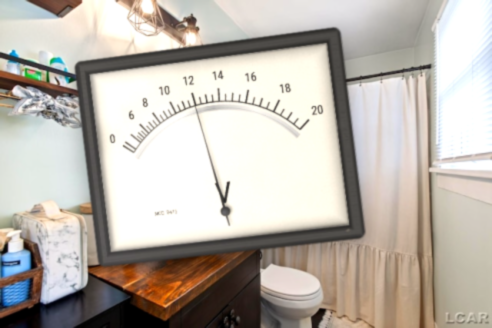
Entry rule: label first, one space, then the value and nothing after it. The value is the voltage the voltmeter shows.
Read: 12 V
